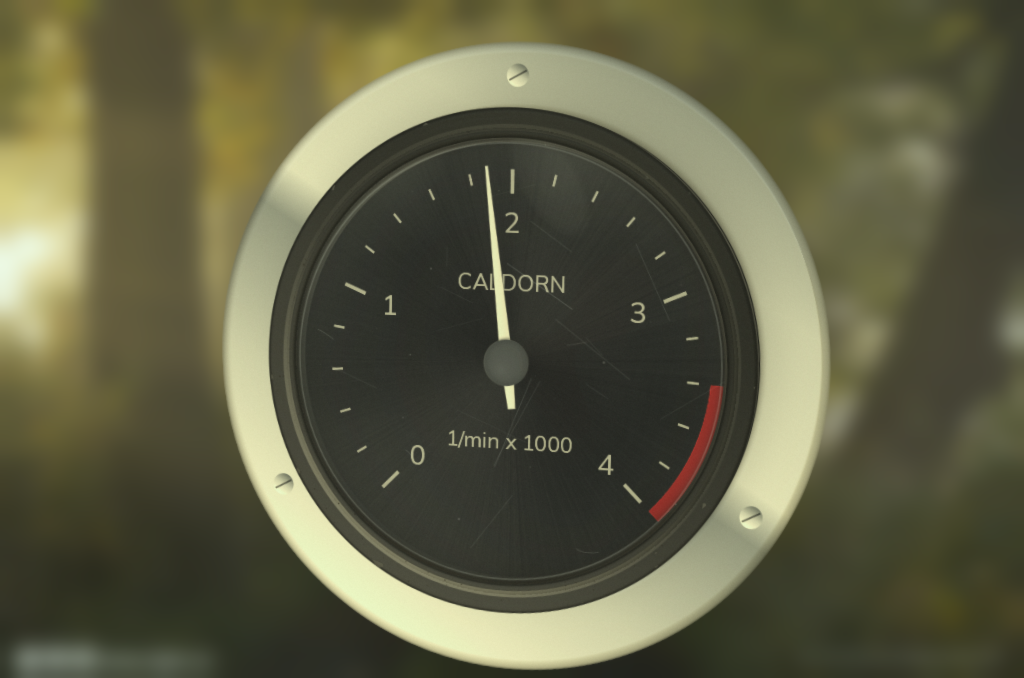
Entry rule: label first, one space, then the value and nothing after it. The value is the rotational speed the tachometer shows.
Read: 1900 rpm
